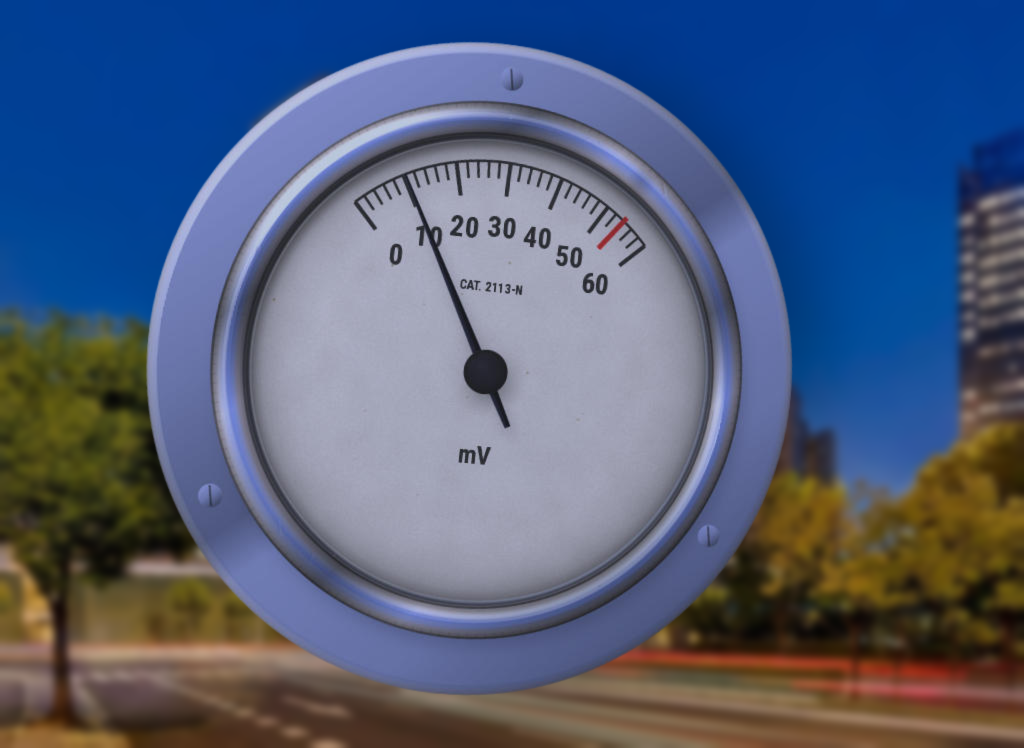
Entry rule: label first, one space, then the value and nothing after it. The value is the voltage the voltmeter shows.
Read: 10 mV
